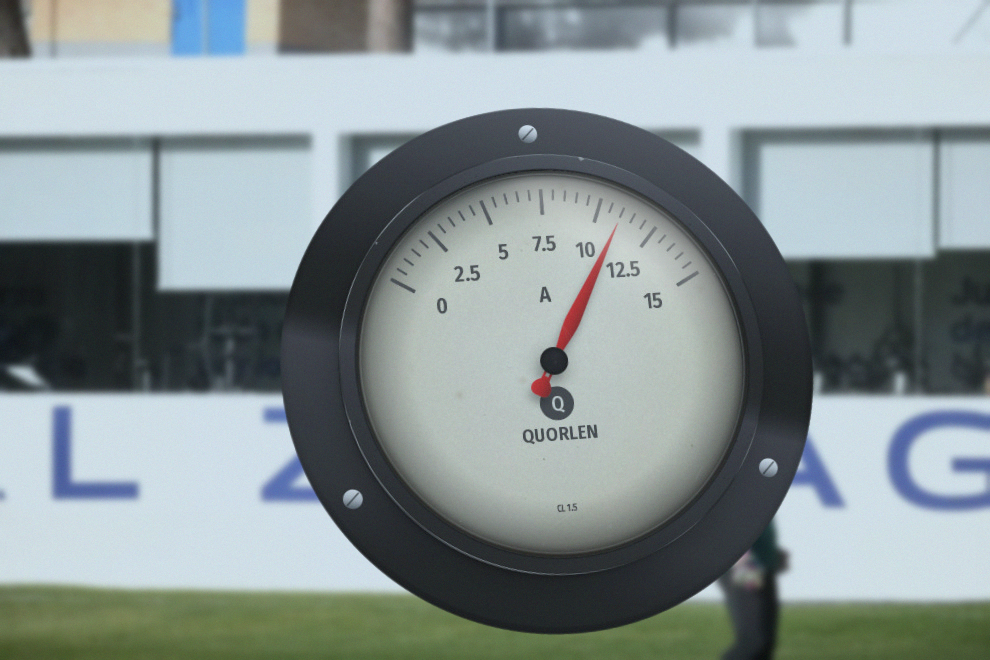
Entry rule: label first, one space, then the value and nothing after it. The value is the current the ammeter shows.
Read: 11 A
